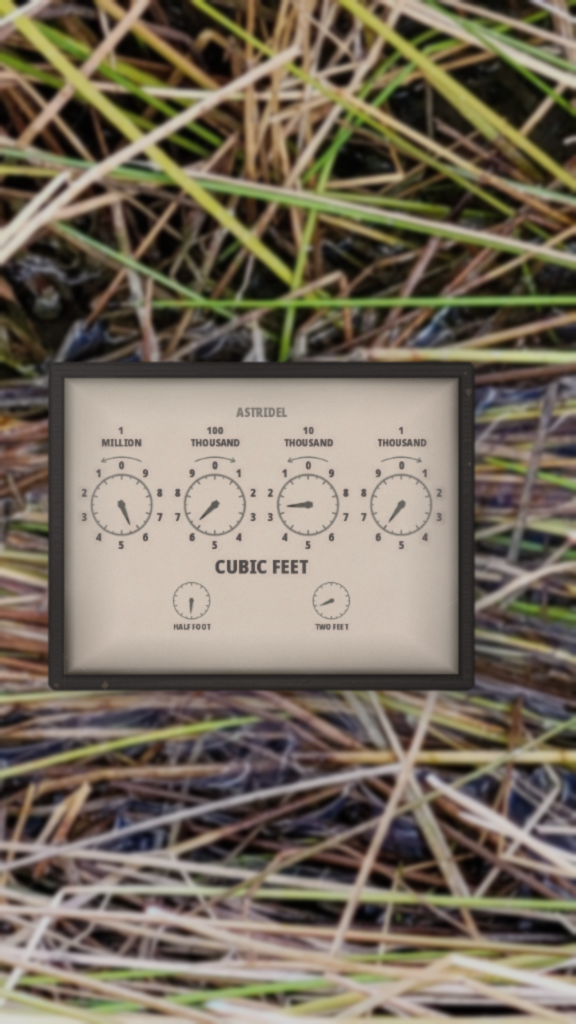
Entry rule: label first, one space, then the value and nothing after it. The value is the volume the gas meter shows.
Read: 562600 ft³
